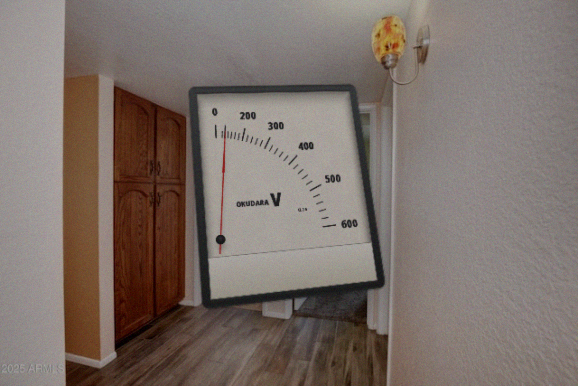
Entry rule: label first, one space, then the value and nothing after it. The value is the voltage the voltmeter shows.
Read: 100 V
